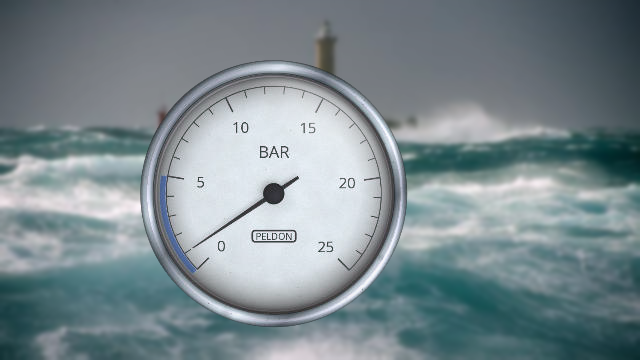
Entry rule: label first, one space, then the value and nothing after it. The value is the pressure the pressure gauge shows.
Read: 1 bar
